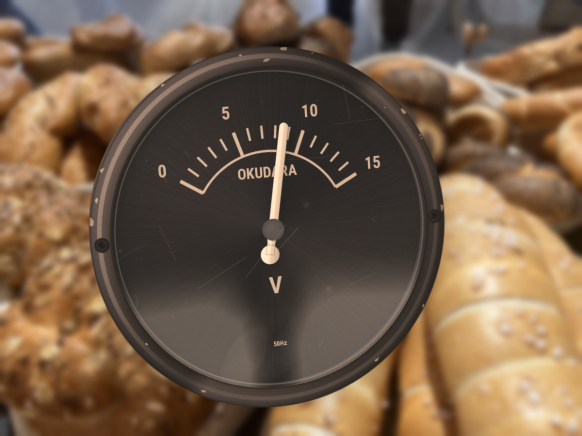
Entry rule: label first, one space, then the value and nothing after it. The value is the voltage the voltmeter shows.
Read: 8.5 V
